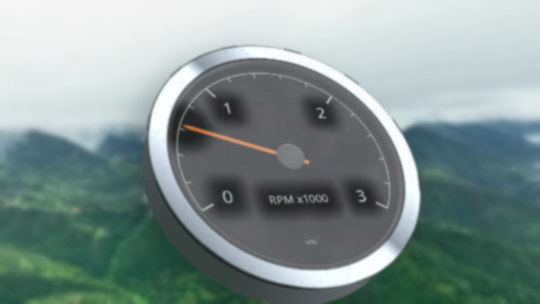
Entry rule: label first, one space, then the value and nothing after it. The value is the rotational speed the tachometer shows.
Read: 600 rpm
